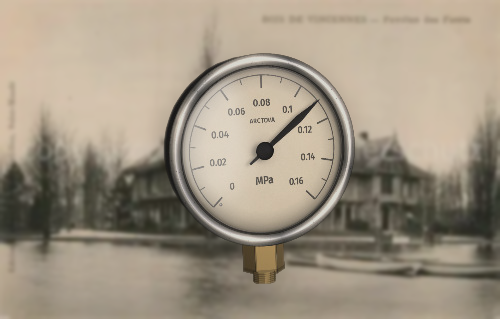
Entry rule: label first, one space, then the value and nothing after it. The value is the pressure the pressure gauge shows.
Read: 0.11 MPa
